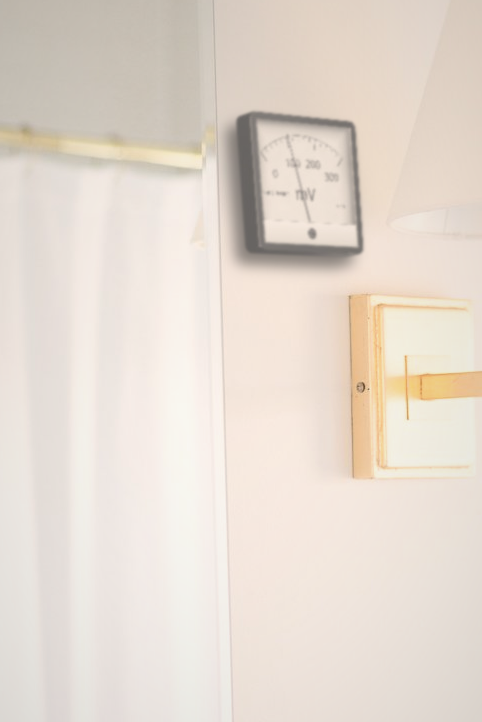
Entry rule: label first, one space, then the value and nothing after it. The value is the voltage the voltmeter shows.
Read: 100 mV
